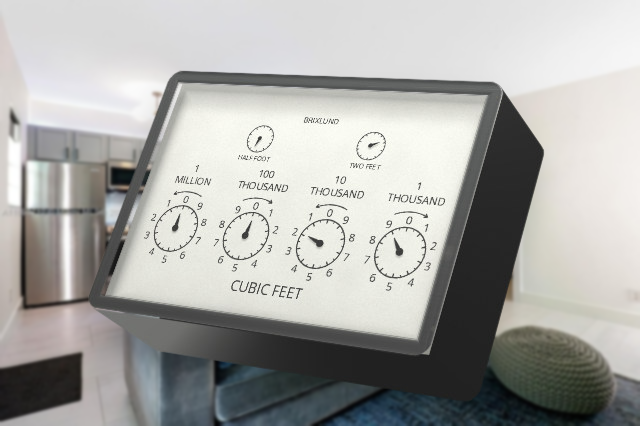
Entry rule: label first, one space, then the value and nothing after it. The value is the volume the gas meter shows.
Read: 1900 ft³
